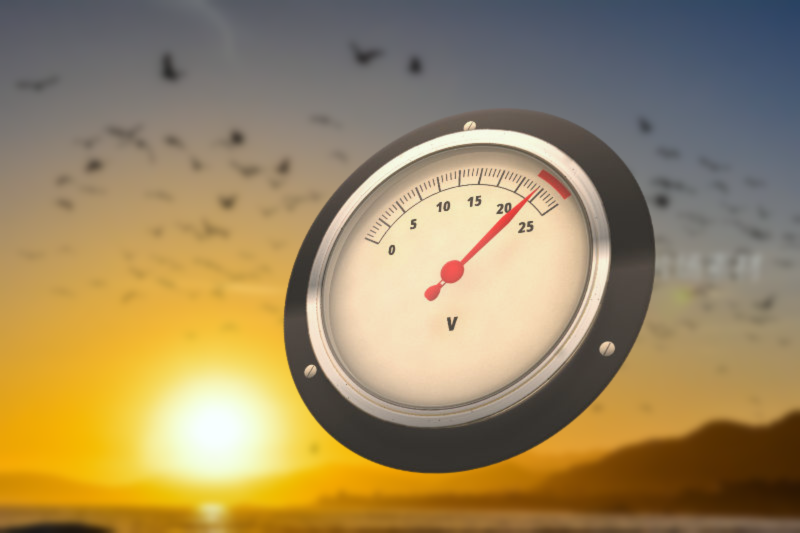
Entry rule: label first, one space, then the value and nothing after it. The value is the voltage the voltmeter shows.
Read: 22.5 V
